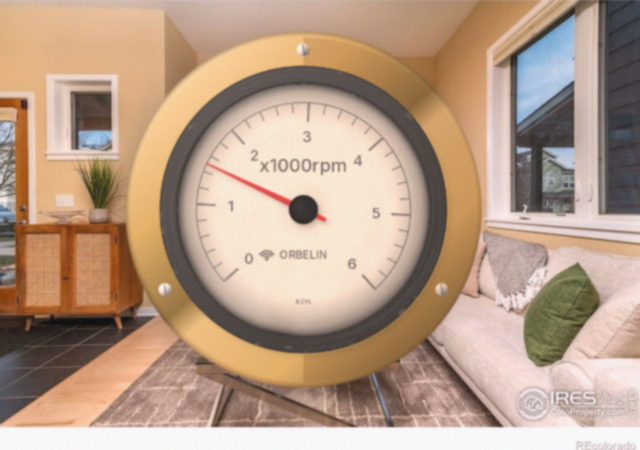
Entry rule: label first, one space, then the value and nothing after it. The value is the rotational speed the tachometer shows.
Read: 1500 rpm
